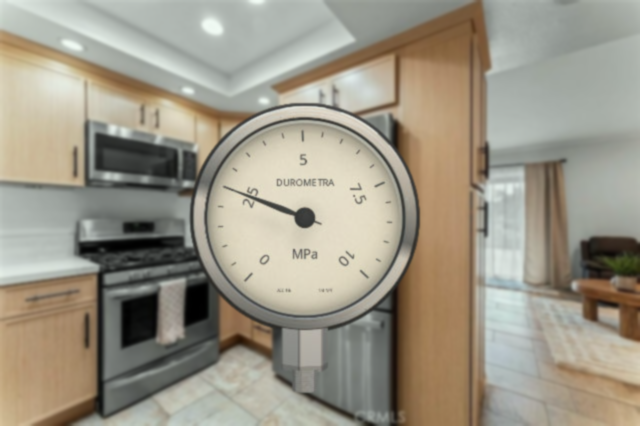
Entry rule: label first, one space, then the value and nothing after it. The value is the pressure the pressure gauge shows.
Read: 2.5 MPa
